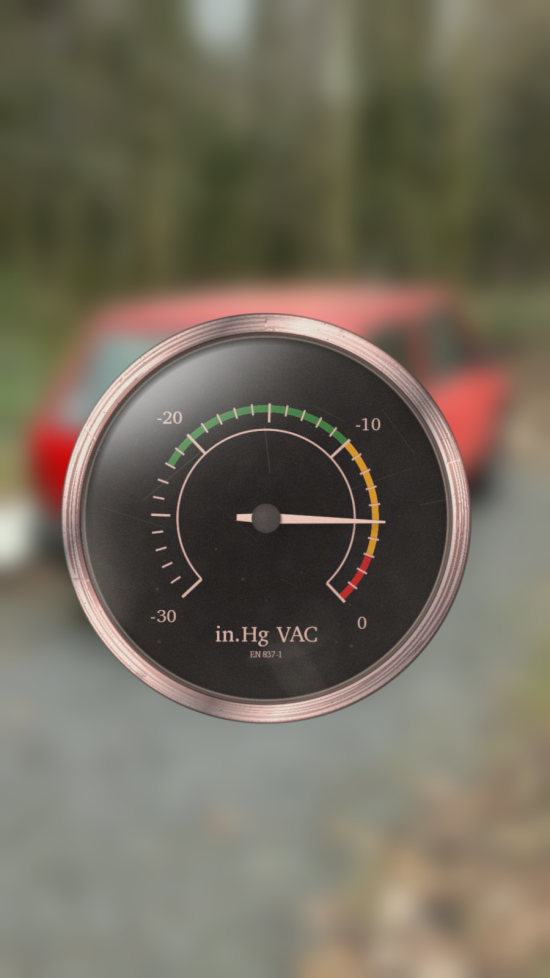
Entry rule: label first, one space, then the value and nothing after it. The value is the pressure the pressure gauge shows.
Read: -5 inHg
